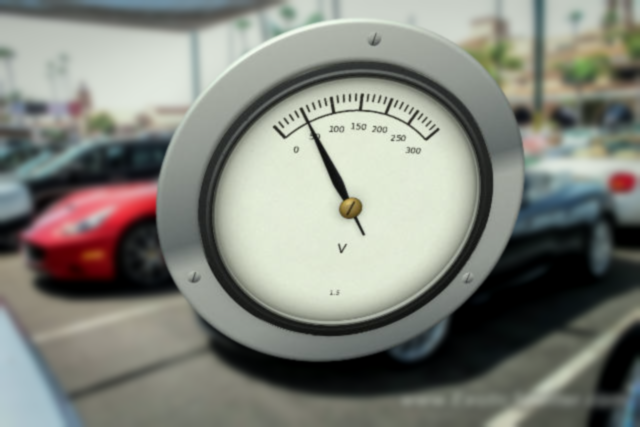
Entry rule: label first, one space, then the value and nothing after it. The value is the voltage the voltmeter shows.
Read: 50 V
